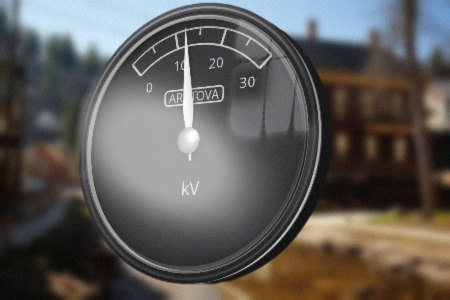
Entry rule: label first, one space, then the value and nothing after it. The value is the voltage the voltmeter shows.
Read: 12.5 kV
